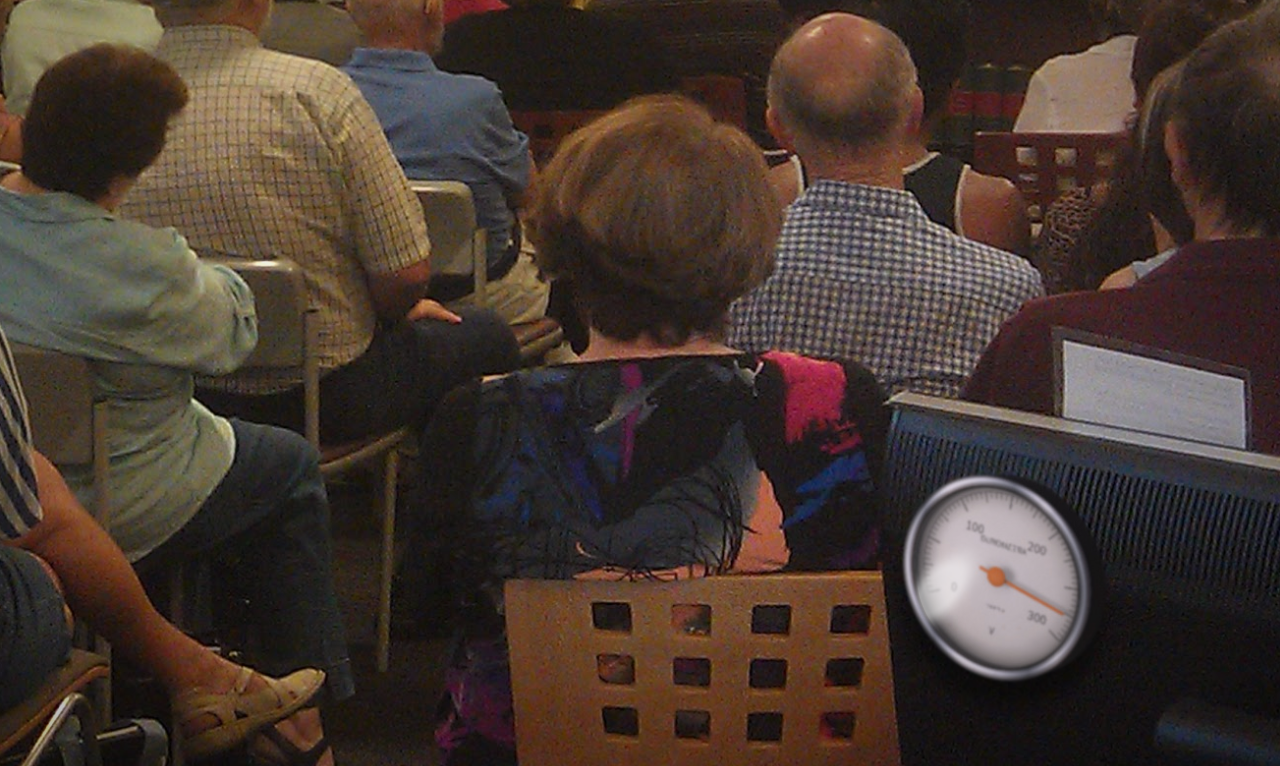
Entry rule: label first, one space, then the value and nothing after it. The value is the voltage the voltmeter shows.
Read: 275 V
